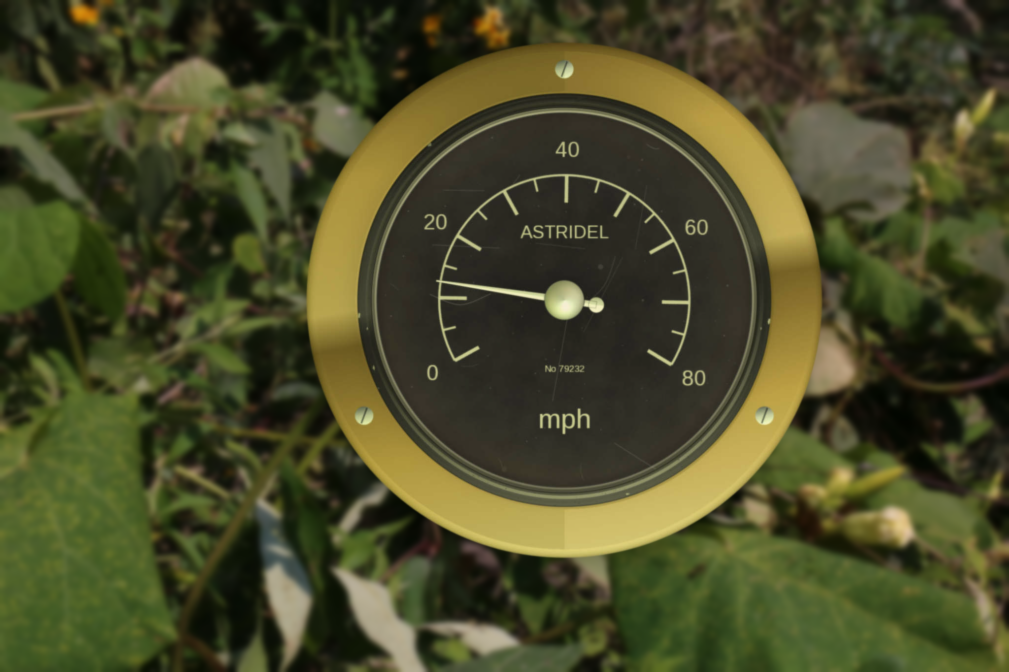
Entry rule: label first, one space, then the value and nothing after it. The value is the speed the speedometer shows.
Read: 12.5 mph
